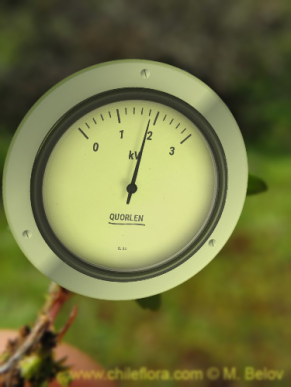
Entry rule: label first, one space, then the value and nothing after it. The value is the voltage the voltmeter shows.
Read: 1.8 kV
